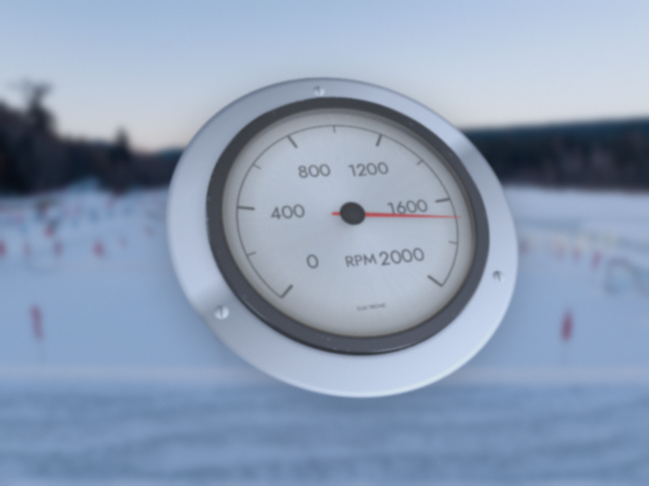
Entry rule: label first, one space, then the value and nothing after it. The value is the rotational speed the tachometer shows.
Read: 1700 rpm
